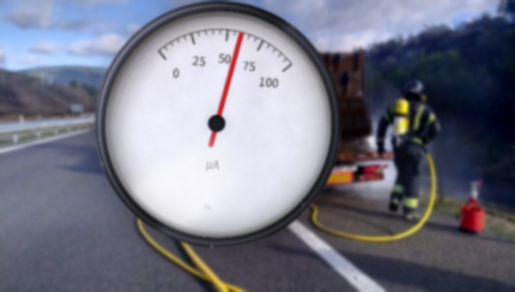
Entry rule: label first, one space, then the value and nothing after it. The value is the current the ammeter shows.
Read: 60 µA
